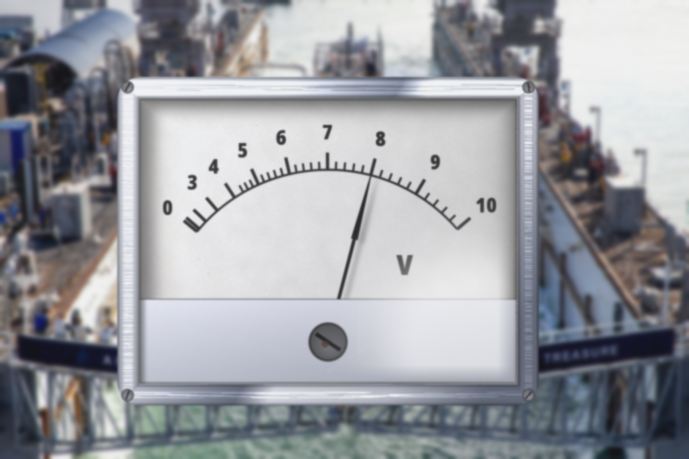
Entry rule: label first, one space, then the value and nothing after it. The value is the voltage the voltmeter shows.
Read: 8 V
